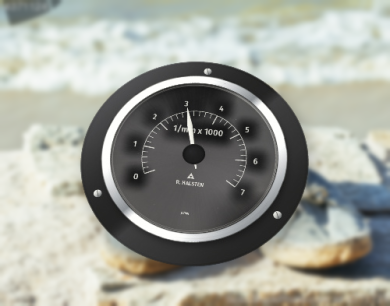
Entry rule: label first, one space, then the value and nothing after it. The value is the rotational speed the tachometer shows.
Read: 3000 rpm
